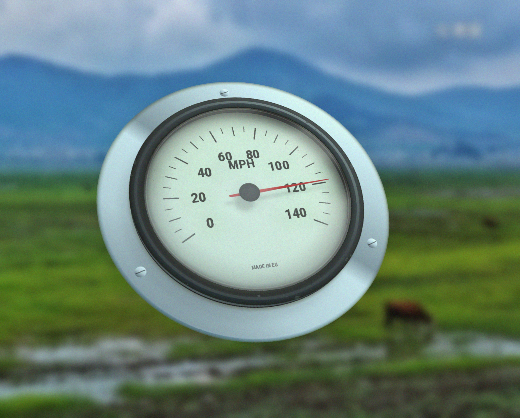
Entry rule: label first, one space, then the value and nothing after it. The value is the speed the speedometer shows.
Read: 120 mph
